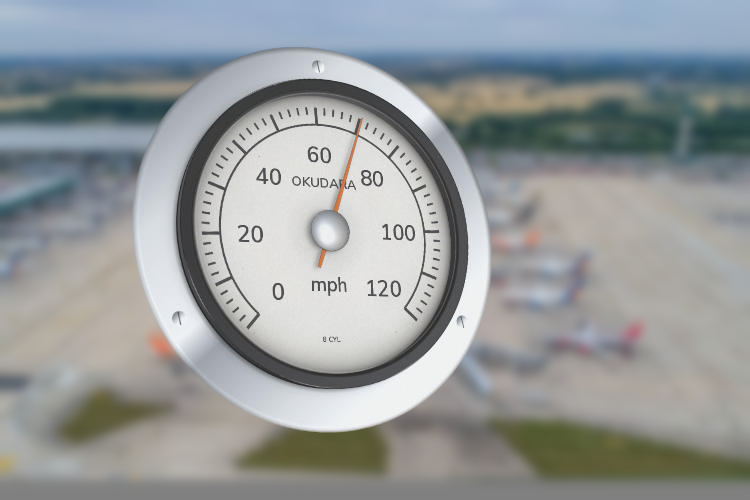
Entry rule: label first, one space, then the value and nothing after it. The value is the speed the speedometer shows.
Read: 70 mph
